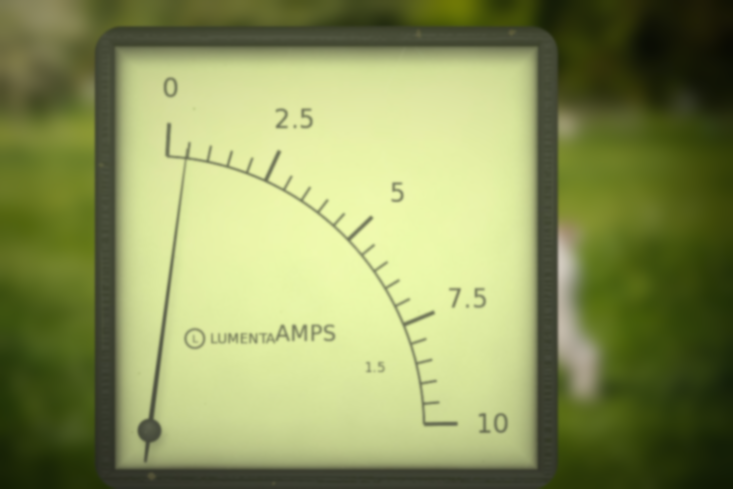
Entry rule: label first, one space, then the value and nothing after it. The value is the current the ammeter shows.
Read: 0.5 A
